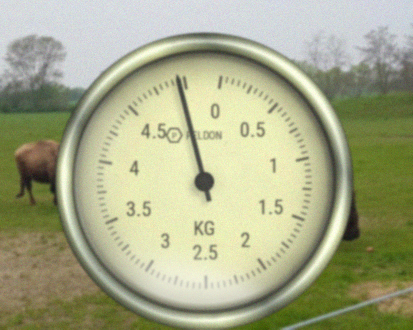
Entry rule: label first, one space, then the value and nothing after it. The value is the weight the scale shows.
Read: 4.95 kg
